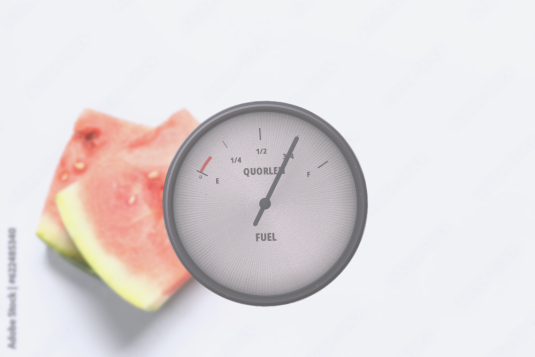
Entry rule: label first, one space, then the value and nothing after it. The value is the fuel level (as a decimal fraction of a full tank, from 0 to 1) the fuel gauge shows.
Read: 0.75
